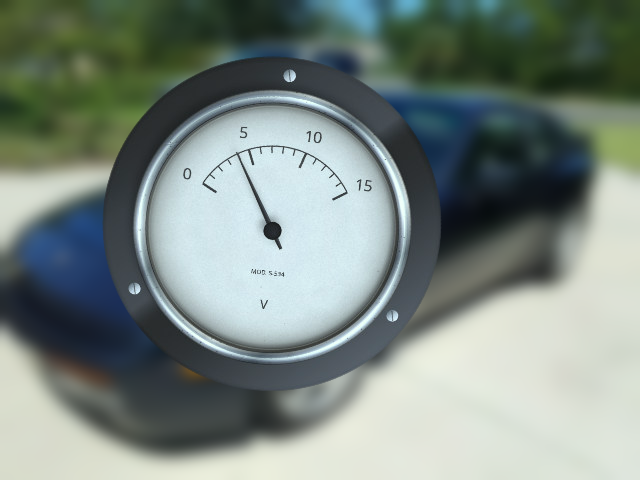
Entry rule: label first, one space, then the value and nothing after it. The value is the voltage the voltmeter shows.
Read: 4 V
